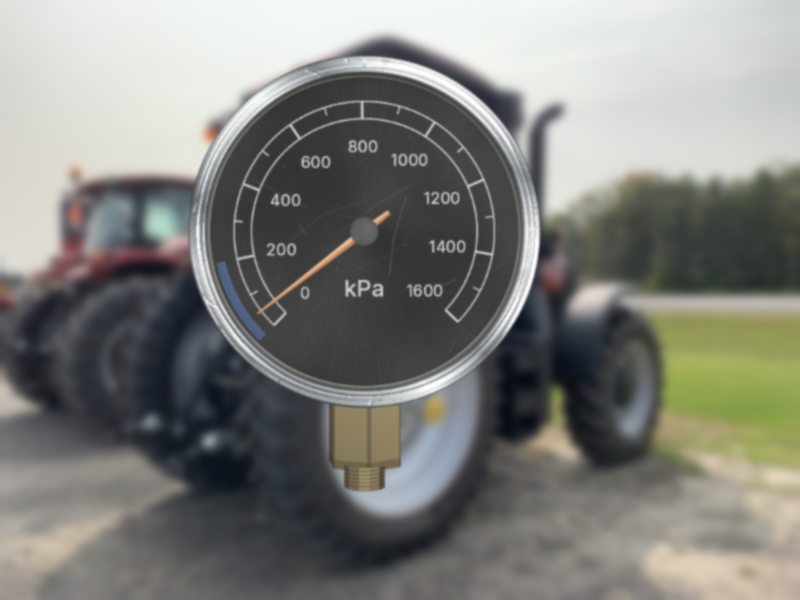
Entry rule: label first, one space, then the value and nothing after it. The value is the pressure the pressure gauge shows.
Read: 50 kPa
